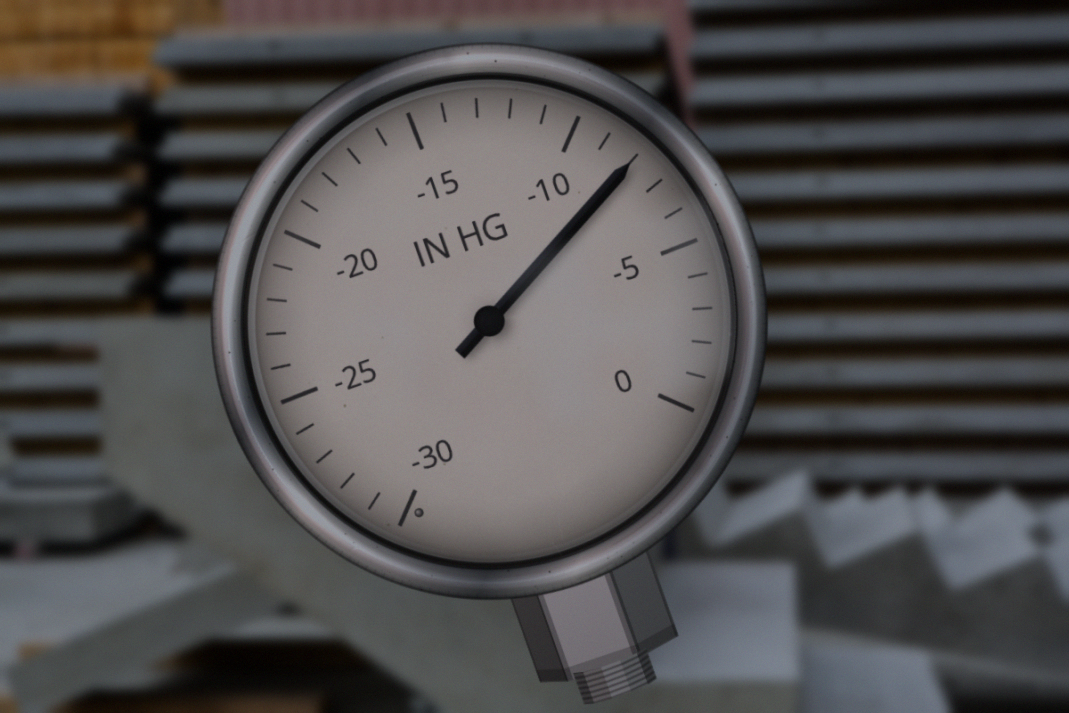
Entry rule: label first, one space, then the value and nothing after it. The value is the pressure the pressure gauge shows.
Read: -8 inHg
